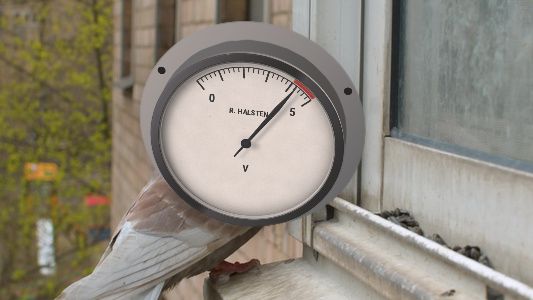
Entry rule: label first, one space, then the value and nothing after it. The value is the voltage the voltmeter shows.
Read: 4.2 V
